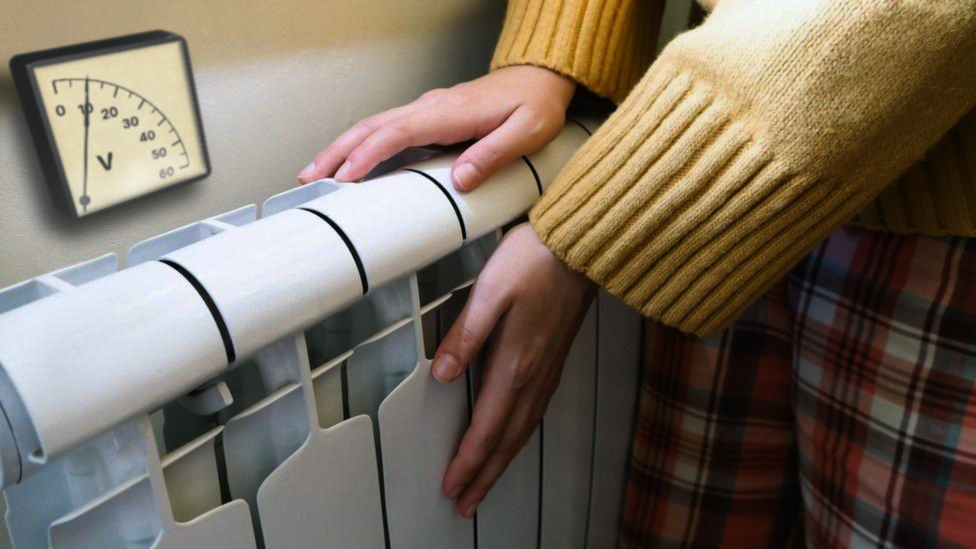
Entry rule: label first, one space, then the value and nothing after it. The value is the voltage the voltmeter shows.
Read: 10 V
